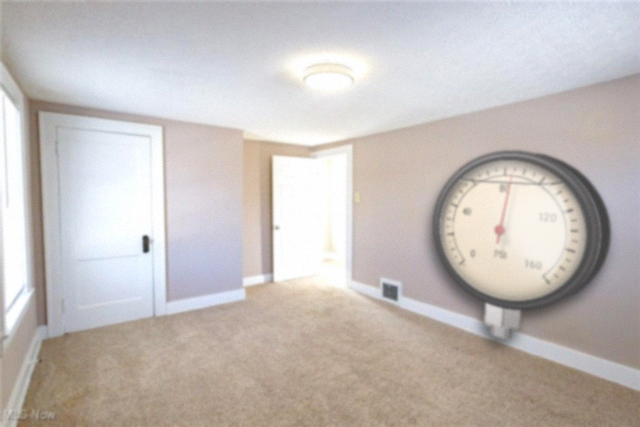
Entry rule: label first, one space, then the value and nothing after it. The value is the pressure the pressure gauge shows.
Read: 85 psi
